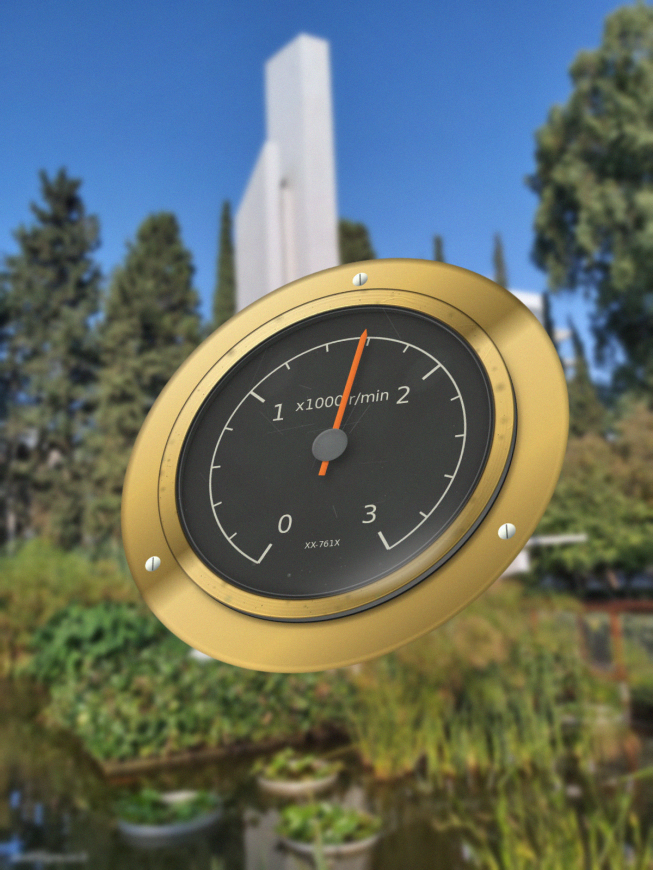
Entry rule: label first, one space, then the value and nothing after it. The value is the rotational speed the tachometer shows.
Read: 1600 rpm
